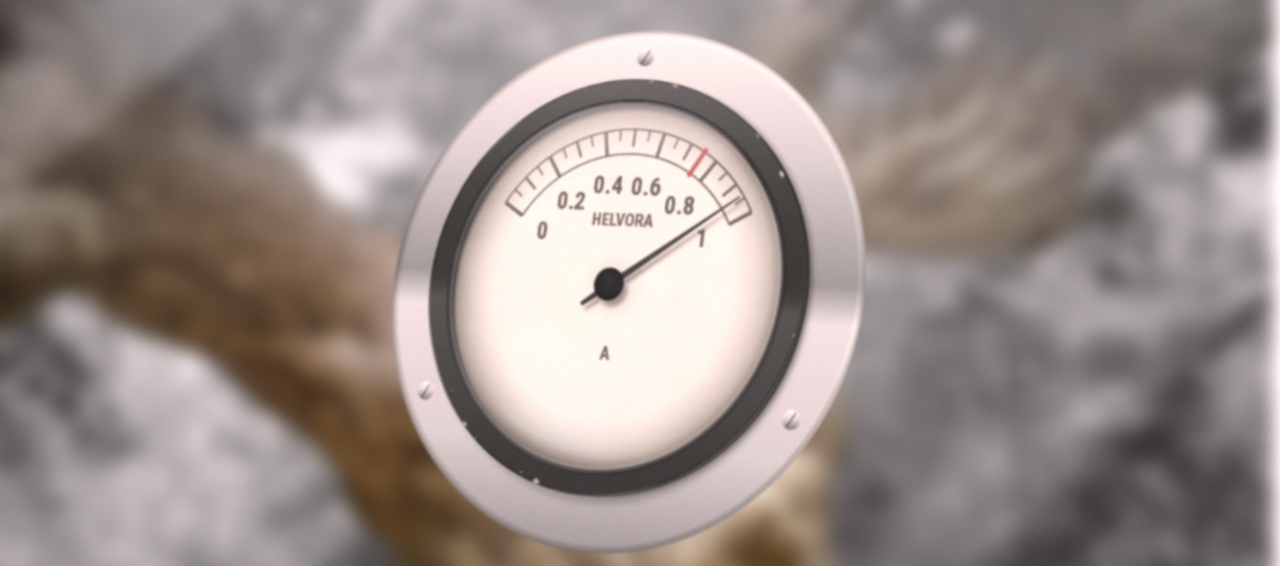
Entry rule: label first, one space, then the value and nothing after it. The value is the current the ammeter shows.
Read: 0.95 A
